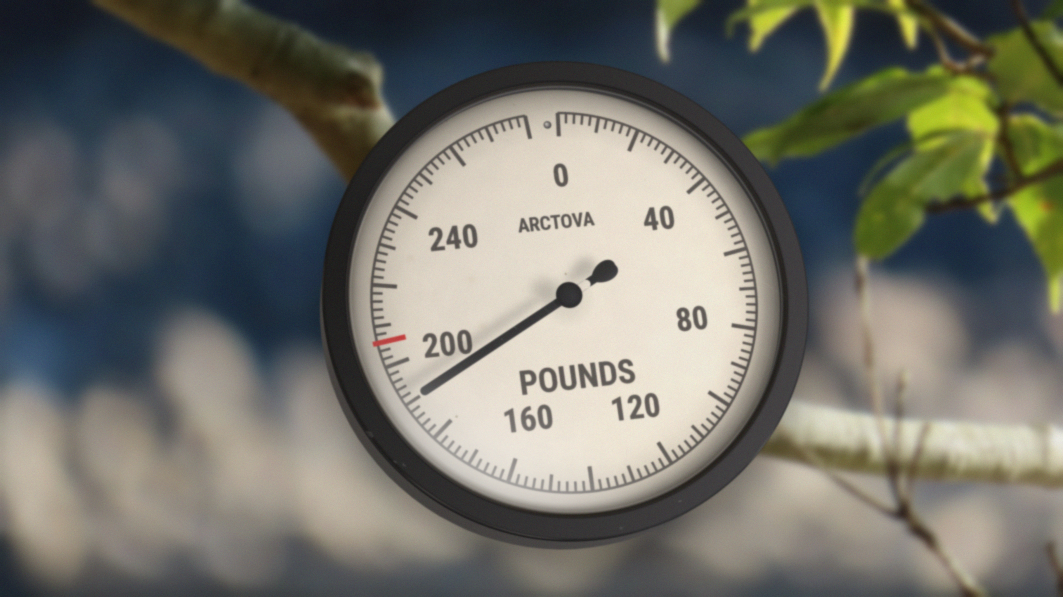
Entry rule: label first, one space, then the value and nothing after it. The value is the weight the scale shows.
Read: 190 lb
